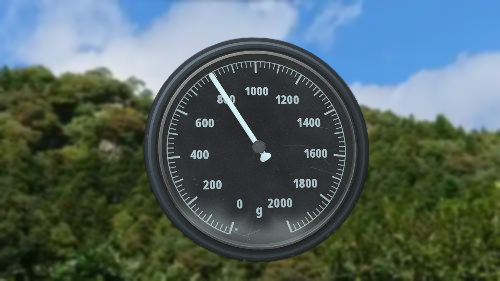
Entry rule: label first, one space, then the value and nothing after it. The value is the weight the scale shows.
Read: 800 g
